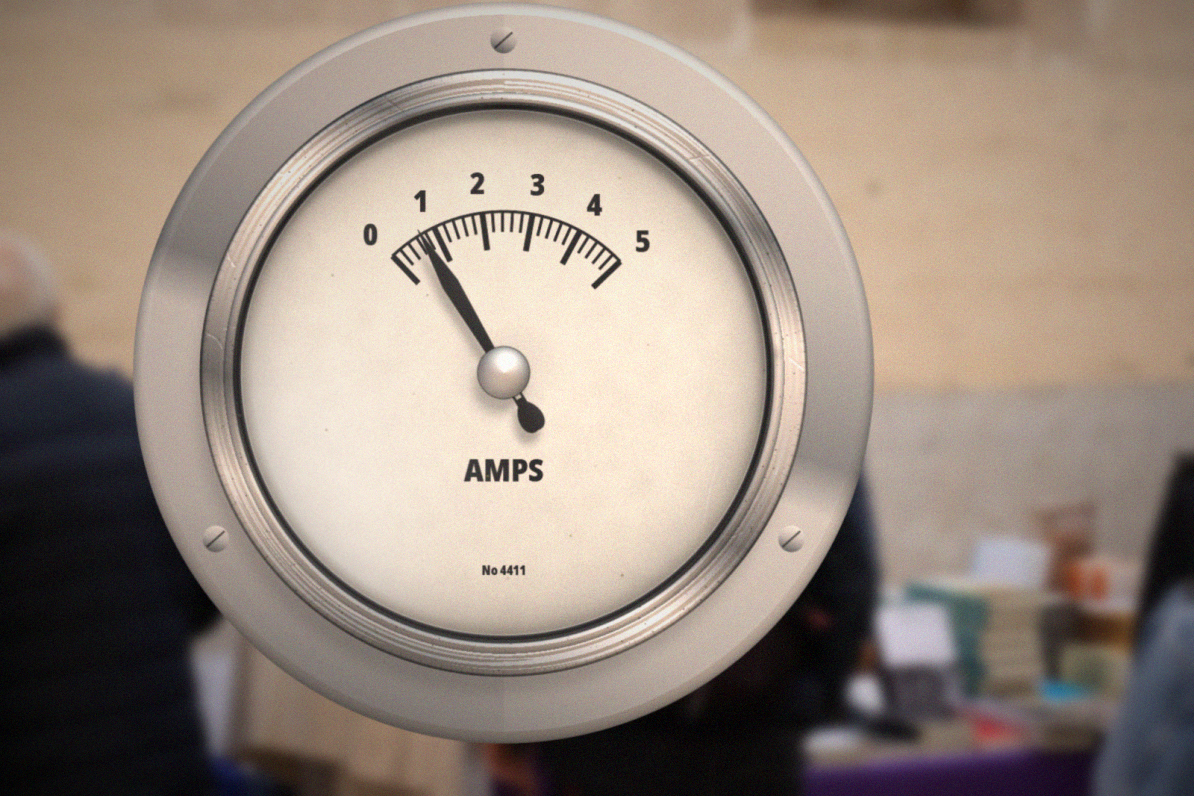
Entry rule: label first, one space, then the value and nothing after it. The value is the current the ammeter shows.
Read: 0.7 A
